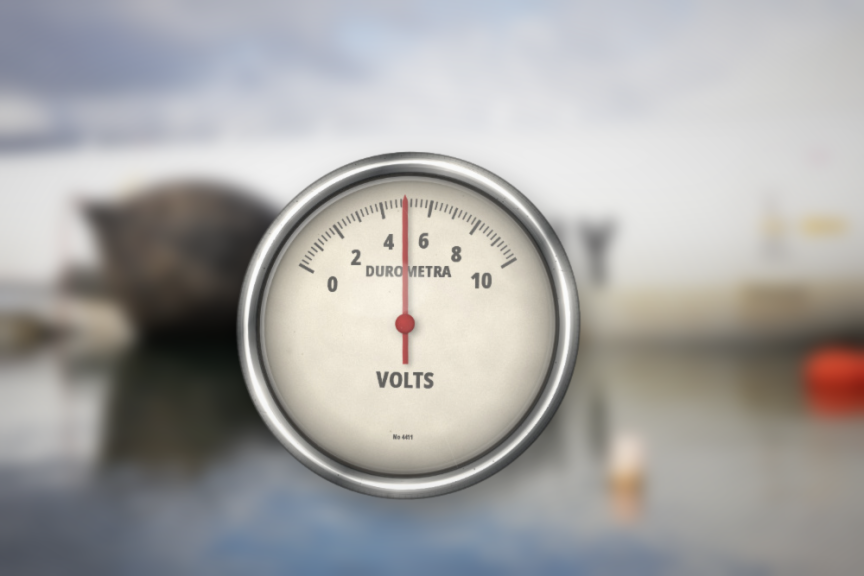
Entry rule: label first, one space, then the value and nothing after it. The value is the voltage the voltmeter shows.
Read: 5 V
